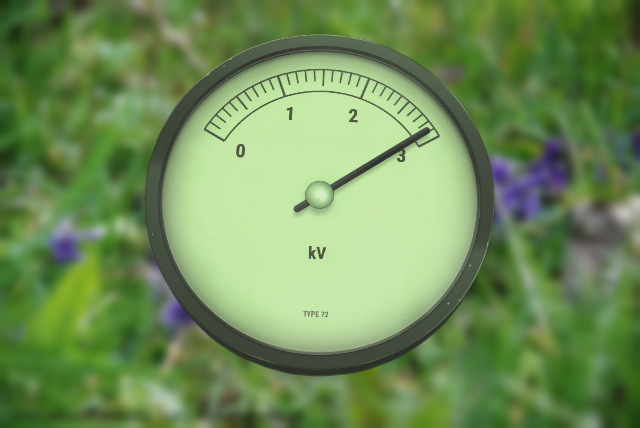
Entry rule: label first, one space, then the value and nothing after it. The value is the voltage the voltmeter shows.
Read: 2.9 kV
